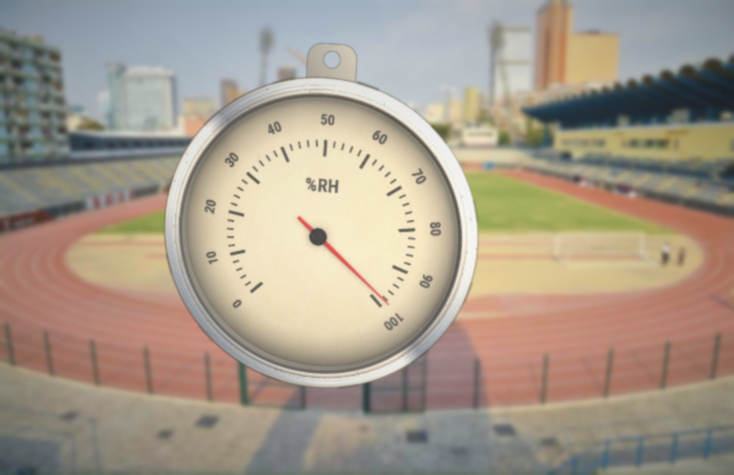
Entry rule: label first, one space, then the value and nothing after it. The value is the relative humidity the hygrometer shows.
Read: 98 %
